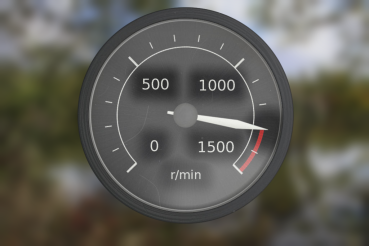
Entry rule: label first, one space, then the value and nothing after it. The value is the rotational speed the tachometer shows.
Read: 1300 rpm
